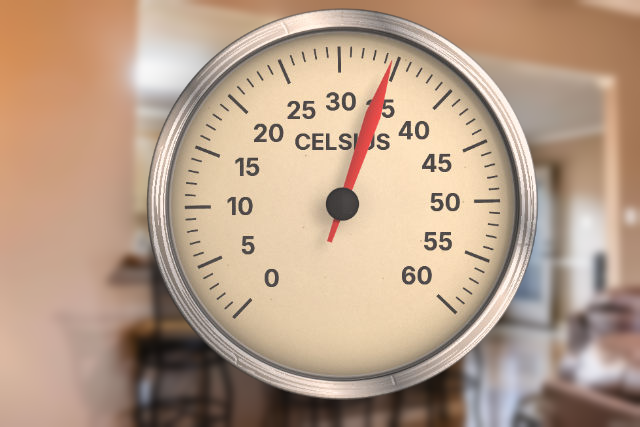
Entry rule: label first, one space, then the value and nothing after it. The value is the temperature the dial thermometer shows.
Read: 34.5 °C
